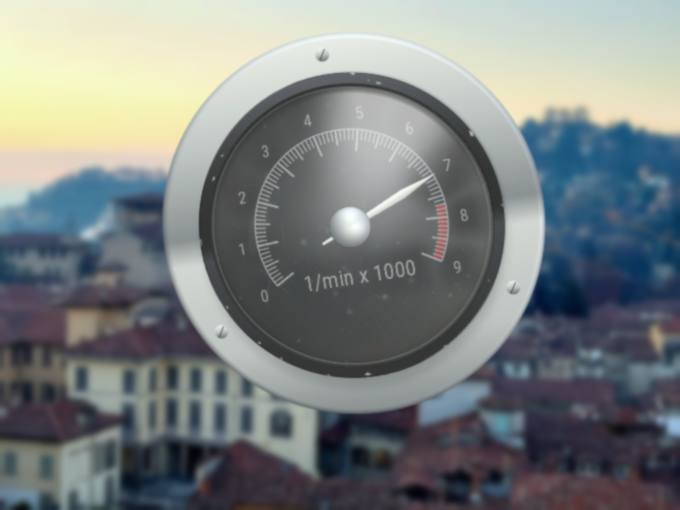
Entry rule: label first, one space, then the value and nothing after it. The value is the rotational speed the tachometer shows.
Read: 7000 rpm
